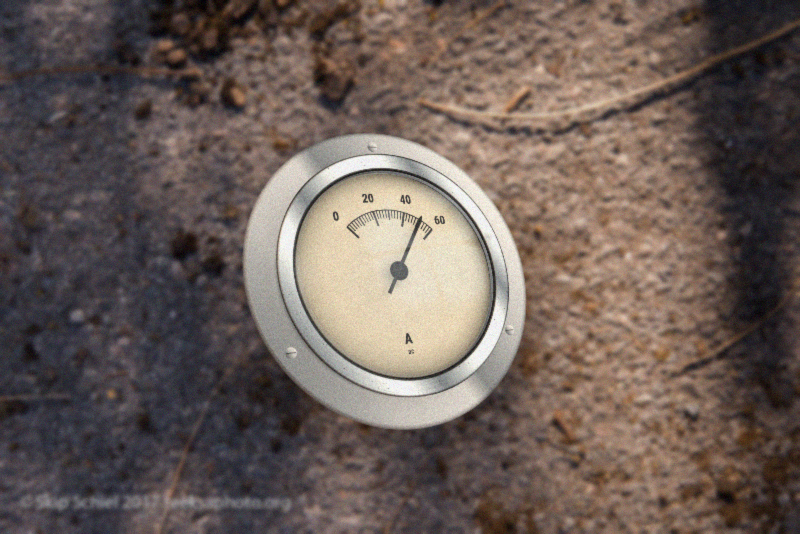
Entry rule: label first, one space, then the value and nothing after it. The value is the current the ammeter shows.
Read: 50 A
